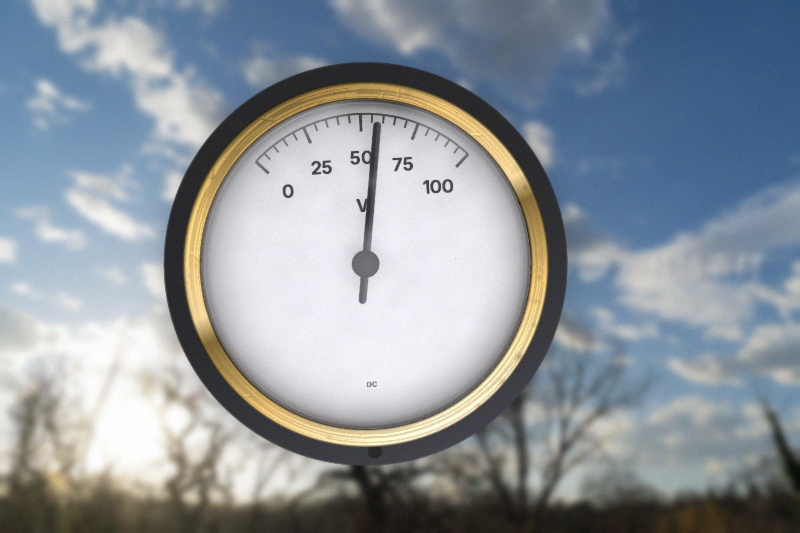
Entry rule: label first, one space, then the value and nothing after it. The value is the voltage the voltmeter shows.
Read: 57.5 V
